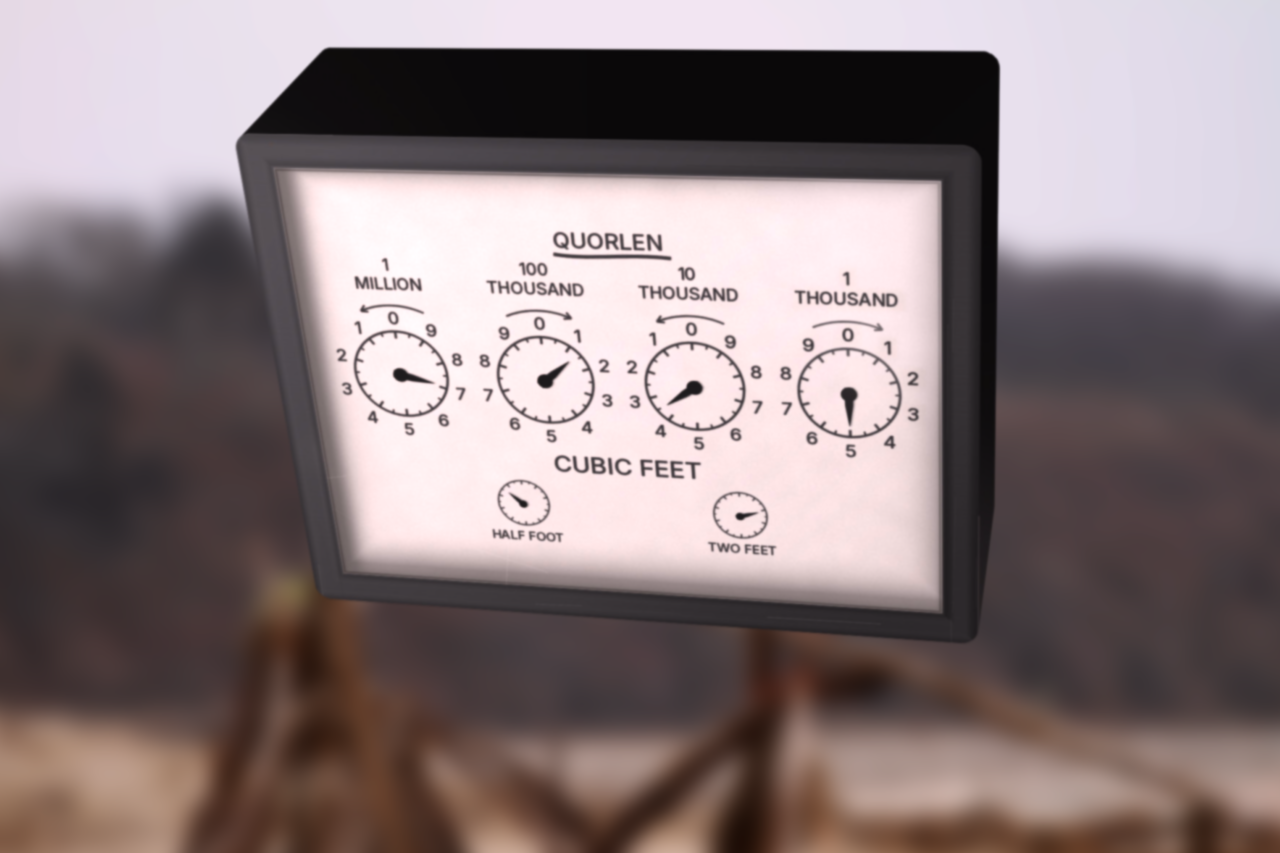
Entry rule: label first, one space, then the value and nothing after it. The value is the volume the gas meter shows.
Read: 713500 ft³
